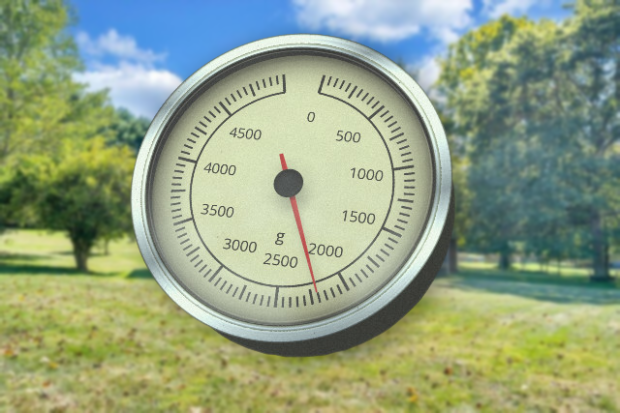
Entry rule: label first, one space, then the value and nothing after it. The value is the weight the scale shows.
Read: 2200 g
